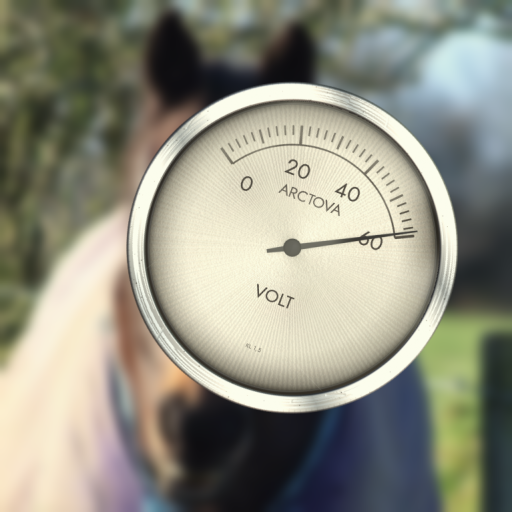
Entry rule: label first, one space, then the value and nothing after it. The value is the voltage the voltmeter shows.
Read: 59 V
